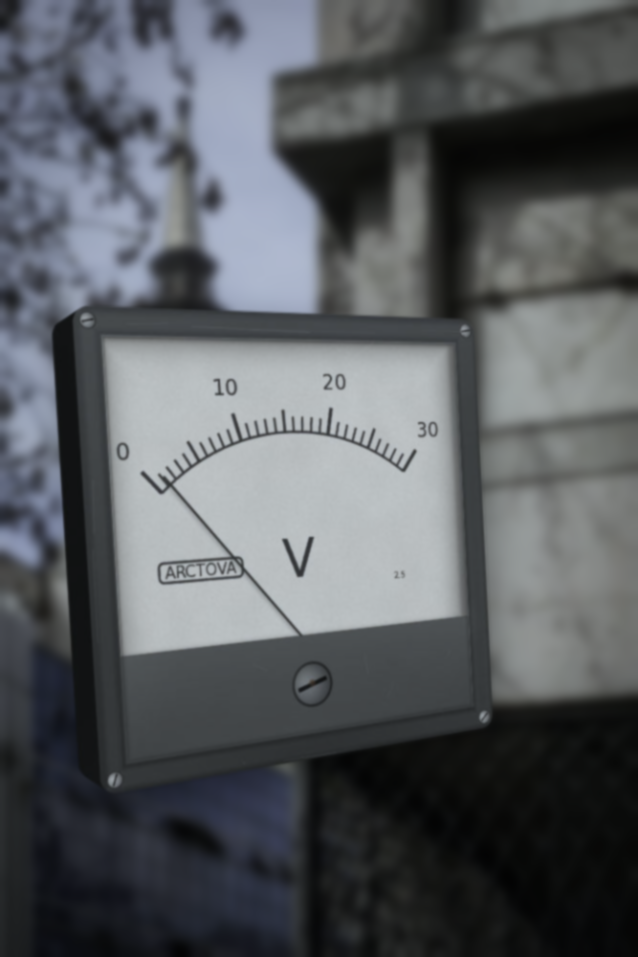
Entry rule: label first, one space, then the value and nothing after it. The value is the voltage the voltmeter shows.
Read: 1 V
